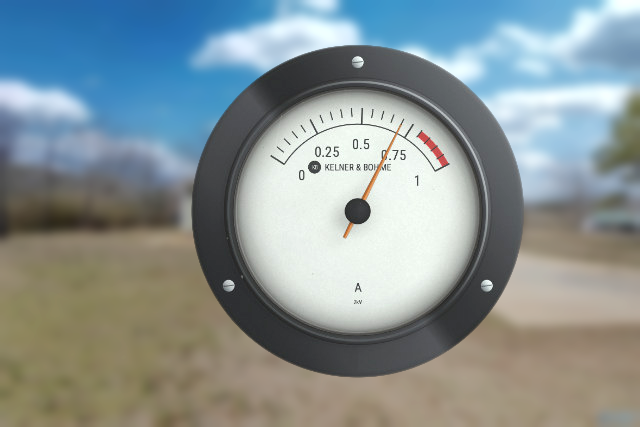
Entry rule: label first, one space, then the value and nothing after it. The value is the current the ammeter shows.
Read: 0.7 A
